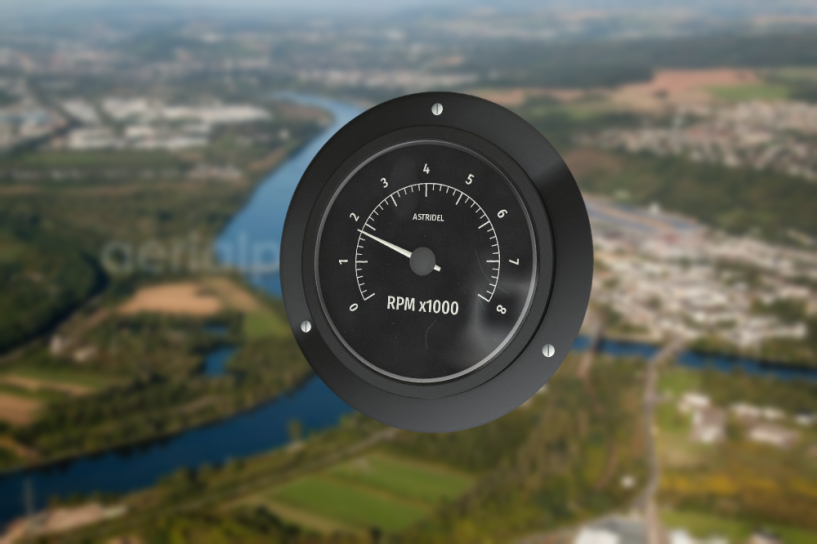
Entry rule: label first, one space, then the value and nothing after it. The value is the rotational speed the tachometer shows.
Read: 1800 rpm
